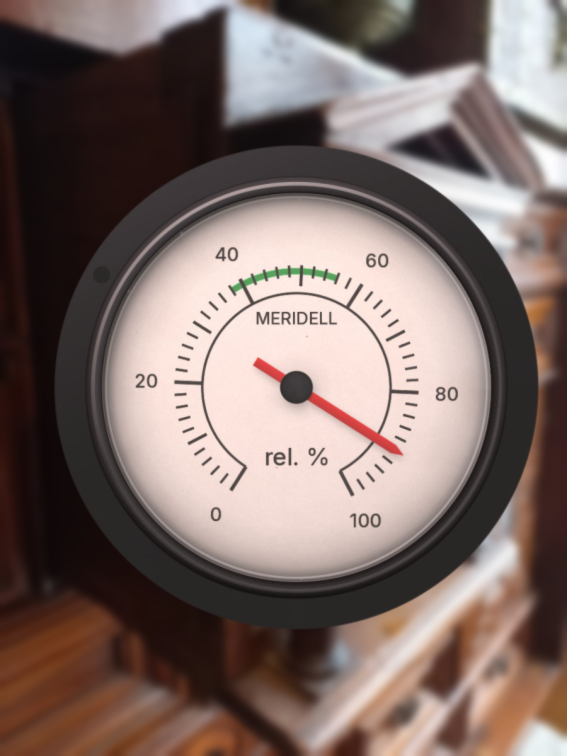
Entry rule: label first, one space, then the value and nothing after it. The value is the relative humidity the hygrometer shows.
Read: 90 %
